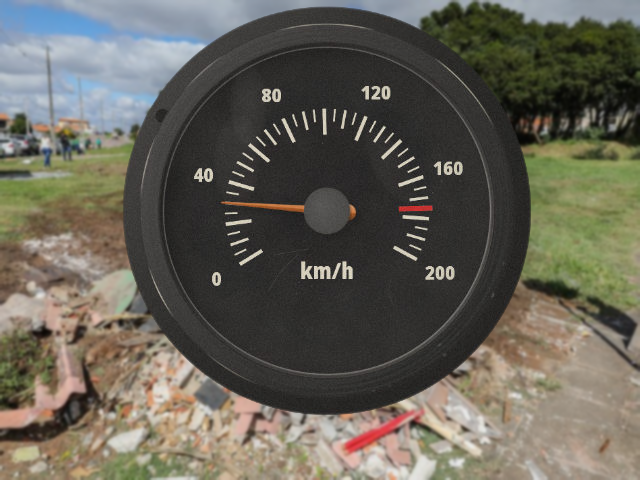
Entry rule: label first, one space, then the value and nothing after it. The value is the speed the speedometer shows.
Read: 30 km/h
